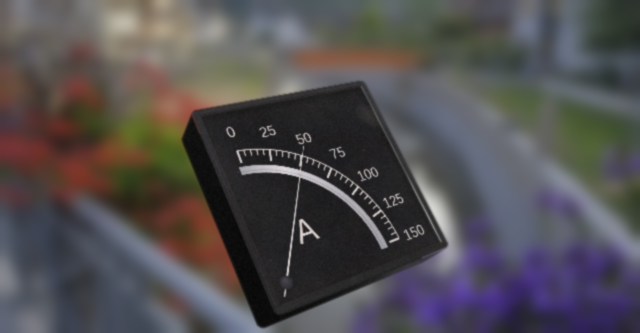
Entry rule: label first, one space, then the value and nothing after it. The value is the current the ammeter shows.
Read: 50 A
